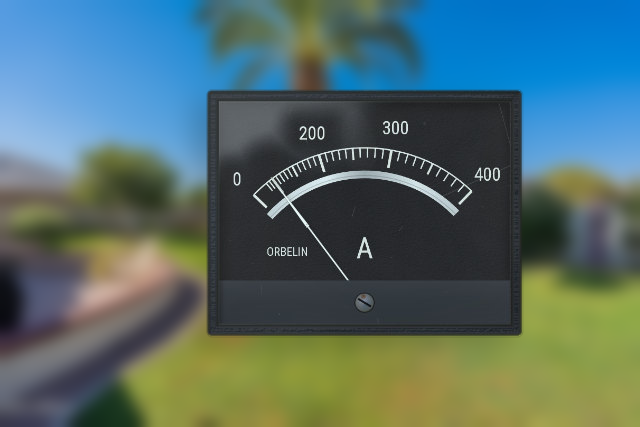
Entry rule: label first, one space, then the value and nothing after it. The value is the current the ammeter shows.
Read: 100 A
